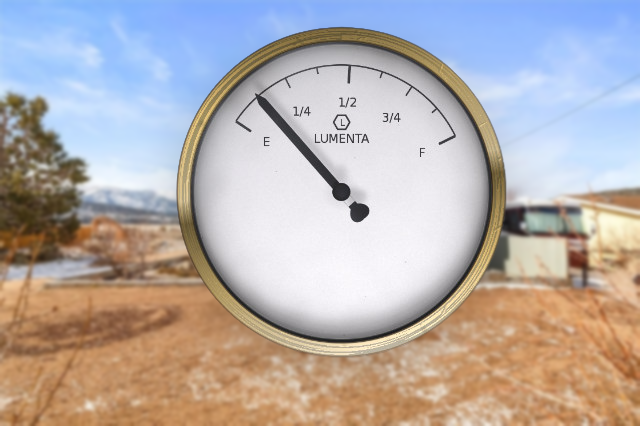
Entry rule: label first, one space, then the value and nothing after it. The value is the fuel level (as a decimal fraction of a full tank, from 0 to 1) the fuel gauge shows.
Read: 0.125
